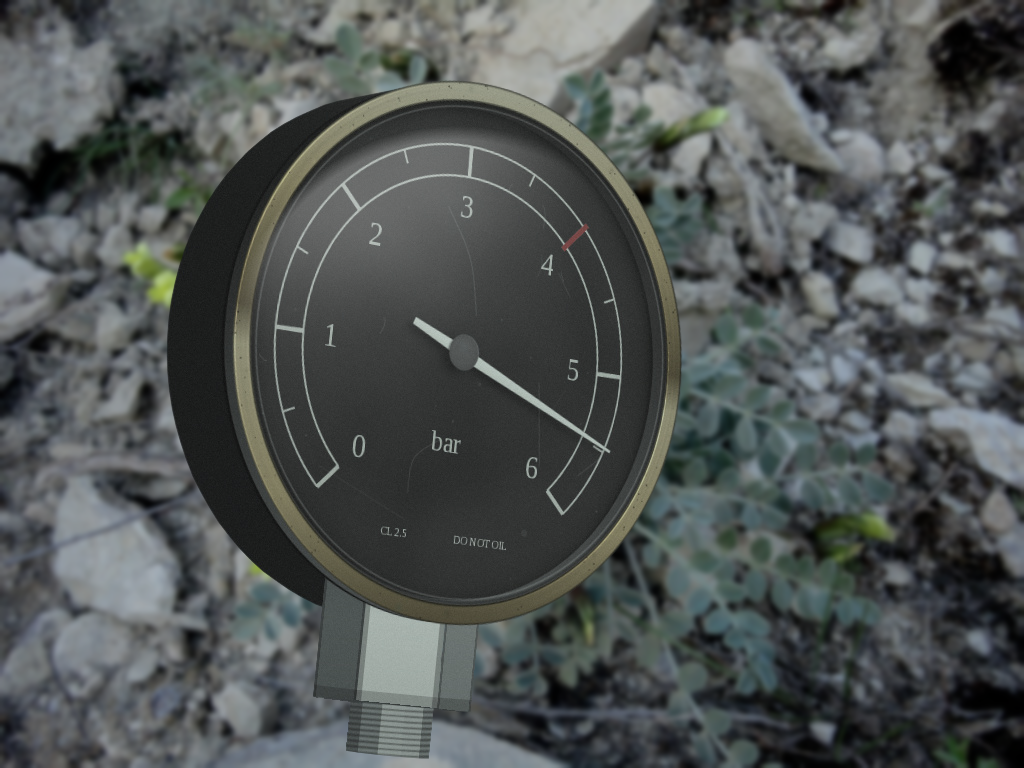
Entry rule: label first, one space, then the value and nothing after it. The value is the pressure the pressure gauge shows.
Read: 5.5 bar
